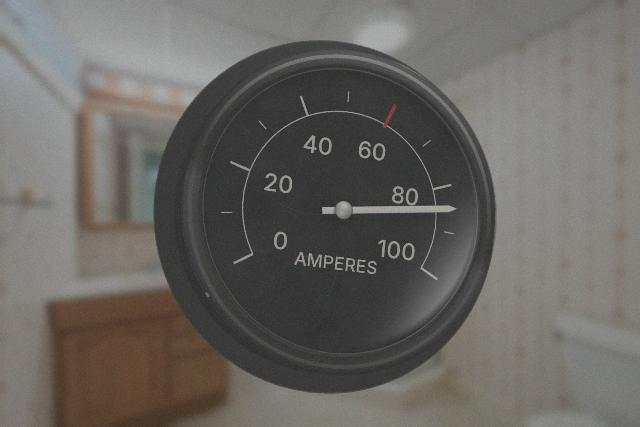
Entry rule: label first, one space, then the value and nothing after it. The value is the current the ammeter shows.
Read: 85 A
